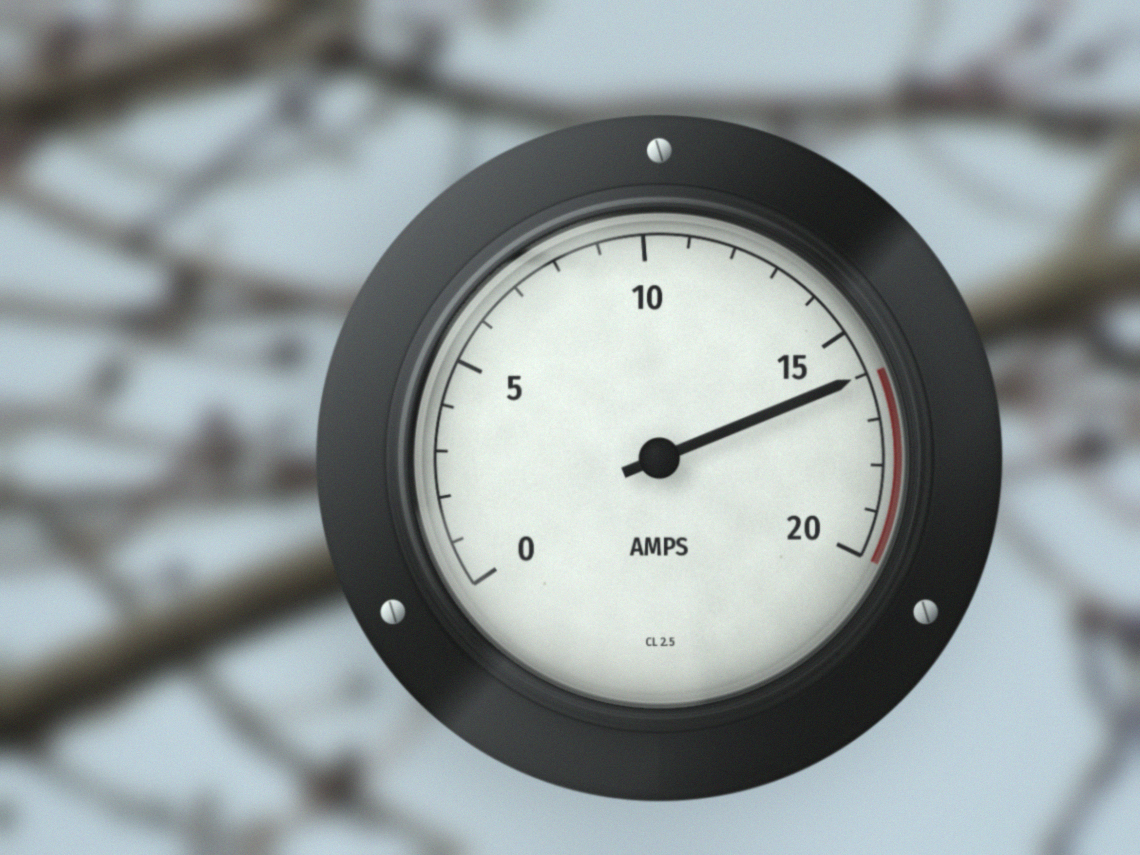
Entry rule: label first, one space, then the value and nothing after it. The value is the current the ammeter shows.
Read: 16 A
